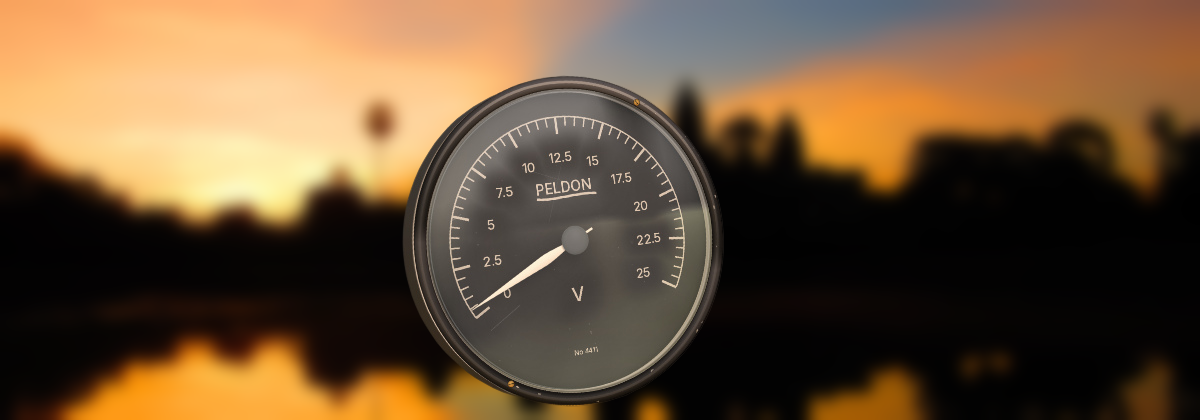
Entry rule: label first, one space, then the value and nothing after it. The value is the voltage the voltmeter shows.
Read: 0.5 V
